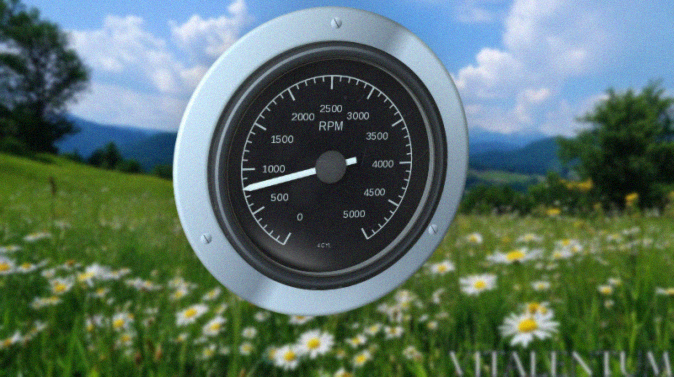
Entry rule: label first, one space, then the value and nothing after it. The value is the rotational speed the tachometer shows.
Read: 800 rpm
